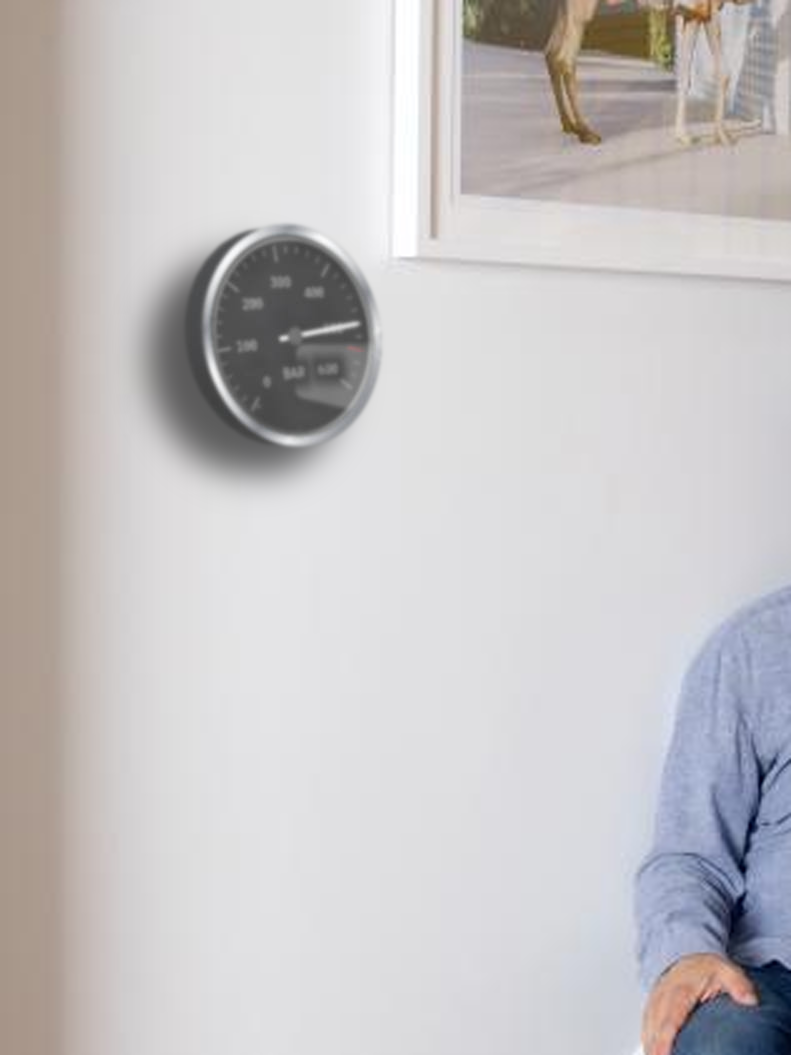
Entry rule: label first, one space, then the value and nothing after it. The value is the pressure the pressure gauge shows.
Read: 500 bar
